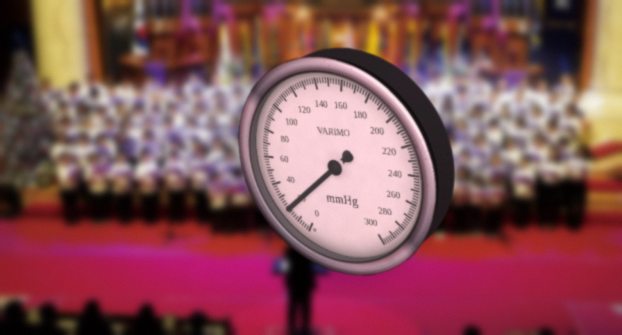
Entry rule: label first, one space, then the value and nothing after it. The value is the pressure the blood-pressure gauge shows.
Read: 20 mmHg
